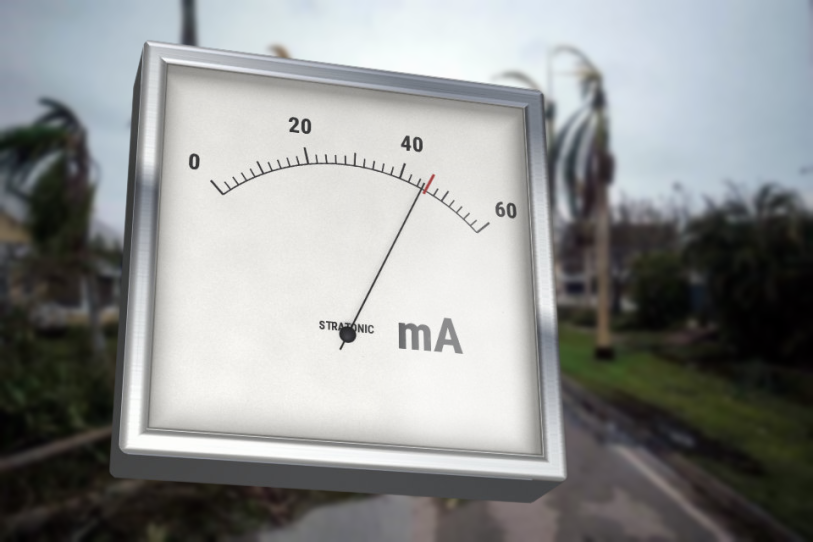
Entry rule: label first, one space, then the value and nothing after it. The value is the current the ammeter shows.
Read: 45 mA
